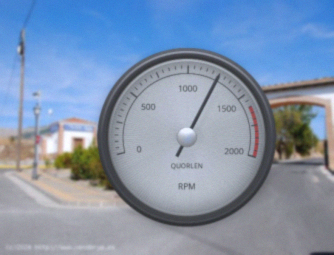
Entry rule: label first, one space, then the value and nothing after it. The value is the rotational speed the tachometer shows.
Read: 1250 rpm
